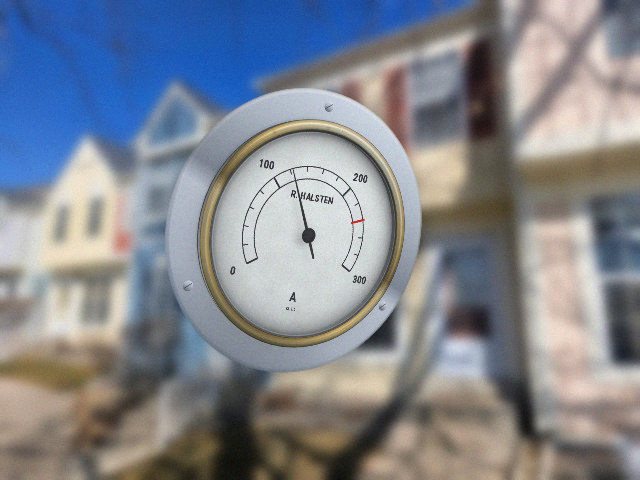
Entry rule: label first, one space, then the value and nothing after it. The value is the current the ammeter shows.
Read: 120 A
